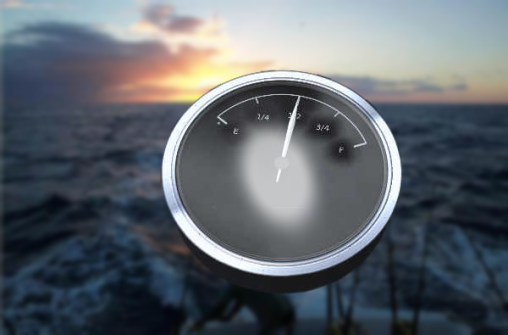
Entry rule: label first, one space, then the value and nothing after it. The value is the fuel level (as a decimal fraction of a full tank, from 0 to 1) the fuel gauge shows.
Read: 0.5
